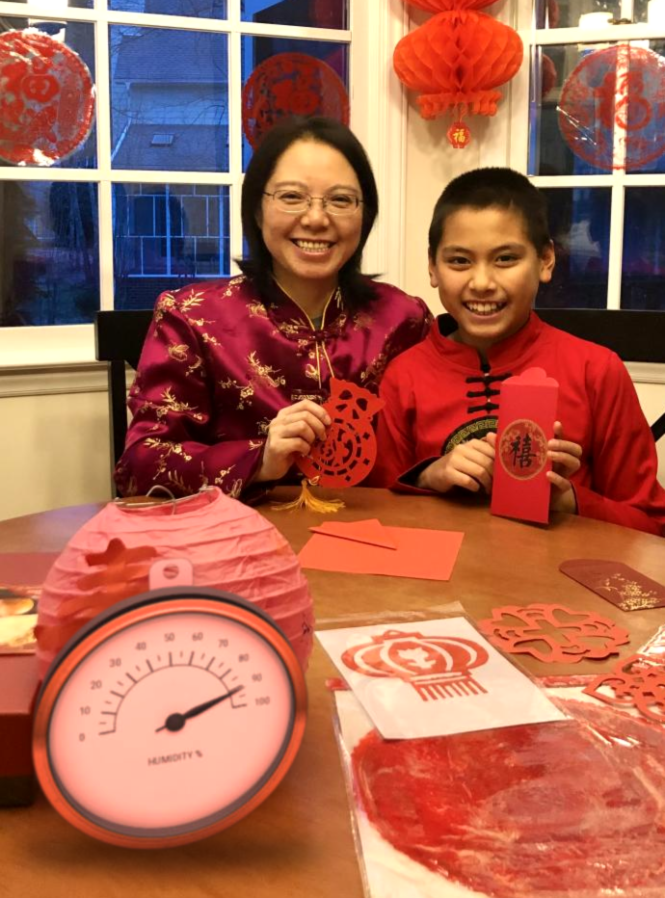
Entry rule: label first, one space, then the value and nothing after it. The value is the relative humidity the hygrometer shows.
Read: 90 %
